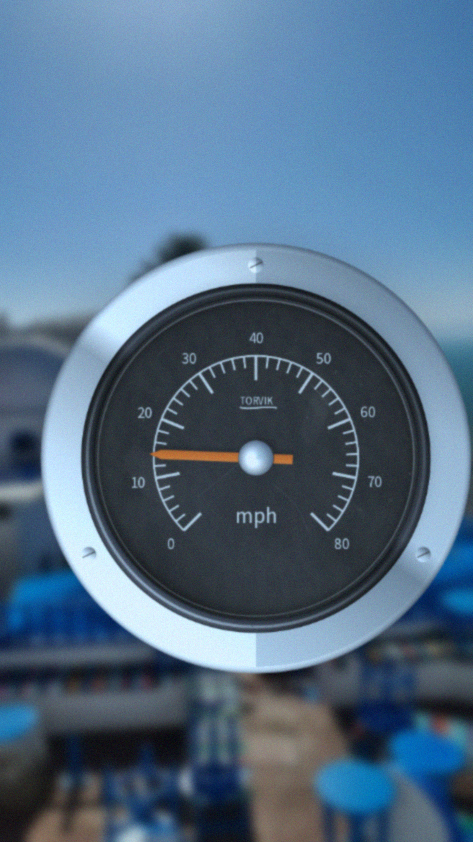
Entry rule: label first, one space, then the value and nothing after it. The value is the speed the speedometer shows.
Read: 14 mph
